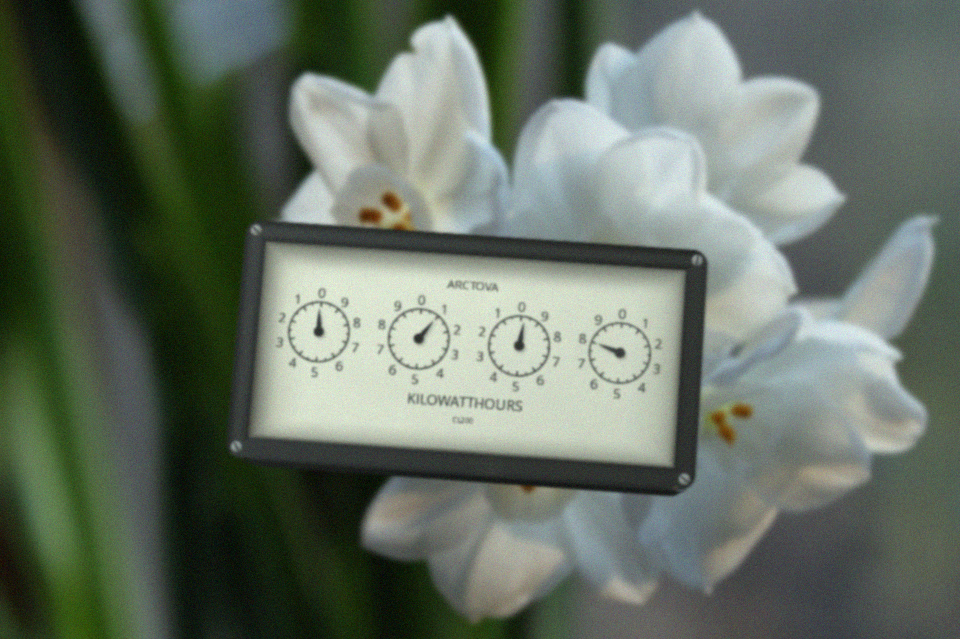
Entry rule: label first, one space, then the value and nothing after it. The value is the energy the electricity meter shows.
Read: 98 kWh
